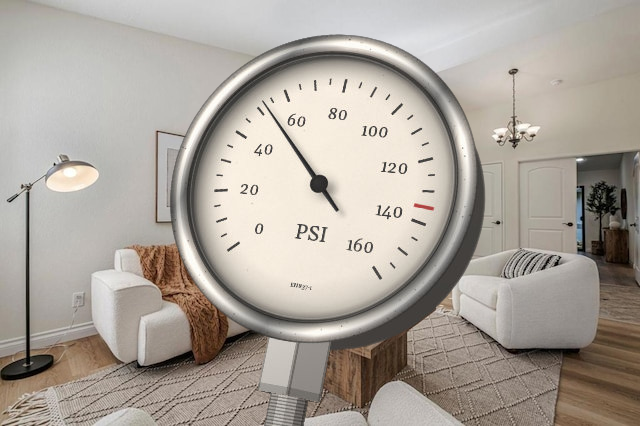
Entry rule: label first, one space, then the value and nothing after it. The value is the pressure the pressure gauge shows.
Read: 52.5 psi
